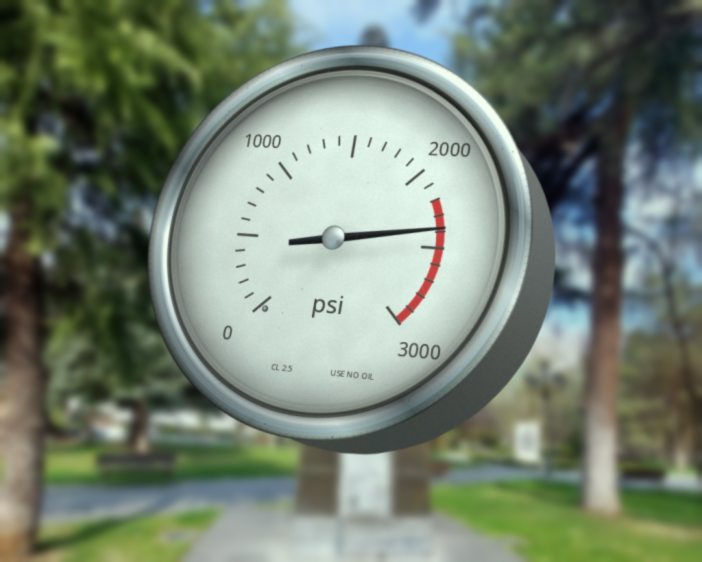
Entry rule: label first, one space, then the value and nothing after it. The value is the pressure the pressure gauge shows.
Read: 2400 psi
